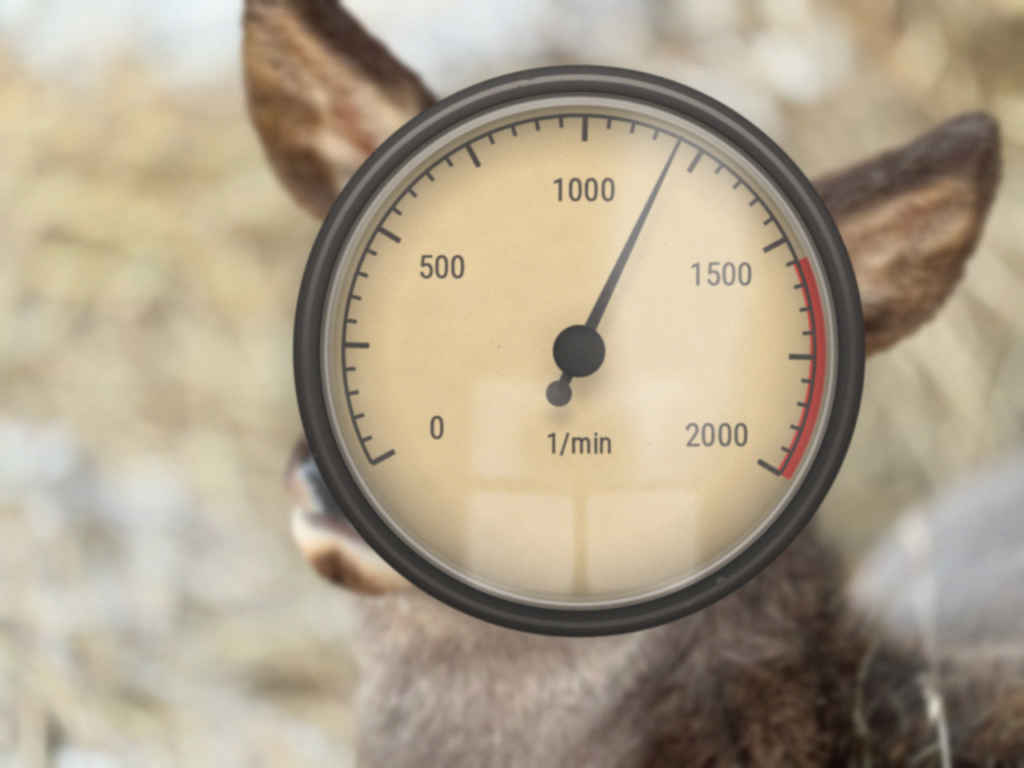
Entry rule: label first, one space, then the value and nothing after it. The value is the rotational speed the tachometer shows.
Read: 1200 rpm
